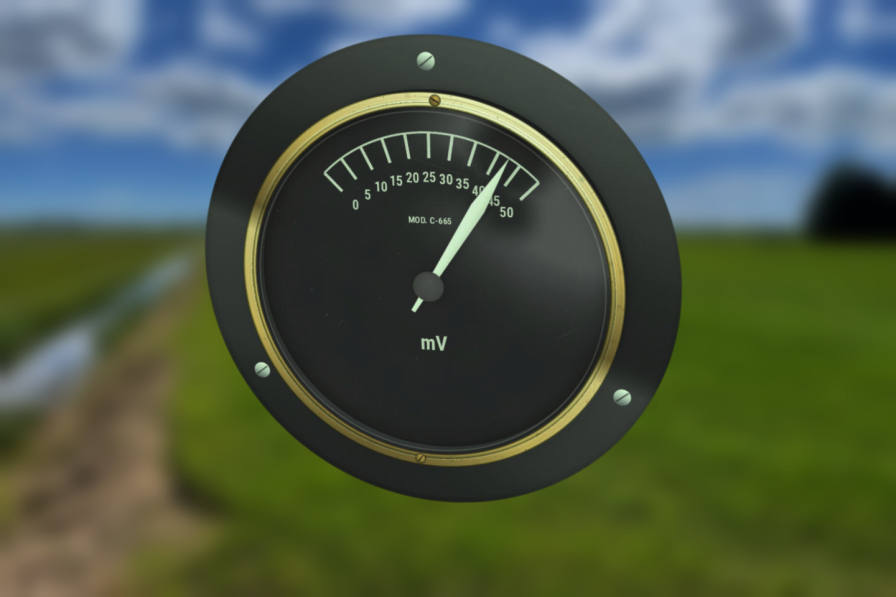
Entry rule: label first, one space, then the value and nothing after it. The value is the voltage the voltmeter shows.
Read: 42.5 mV
